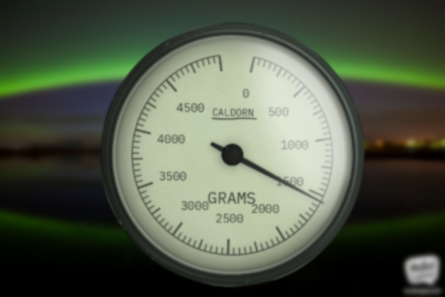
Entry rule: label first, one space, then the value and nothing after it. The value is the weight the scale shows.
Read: 1550 g
